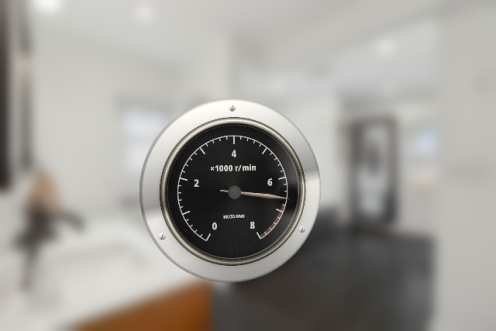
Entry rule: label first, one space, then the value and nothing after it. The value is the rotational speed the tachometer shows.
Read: 6600 rpm
